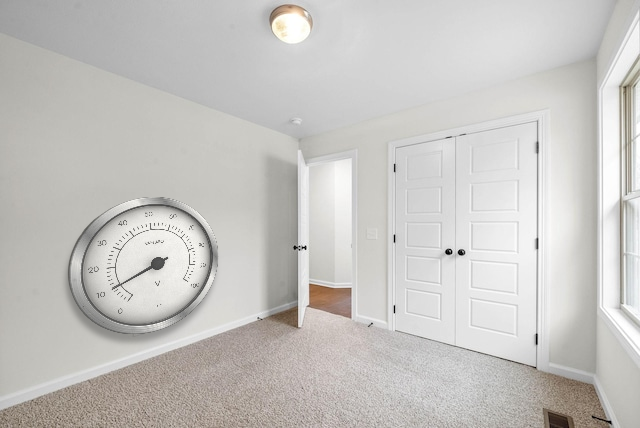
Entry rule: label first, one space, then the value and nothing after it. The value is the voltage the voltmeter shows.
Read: 10 V
